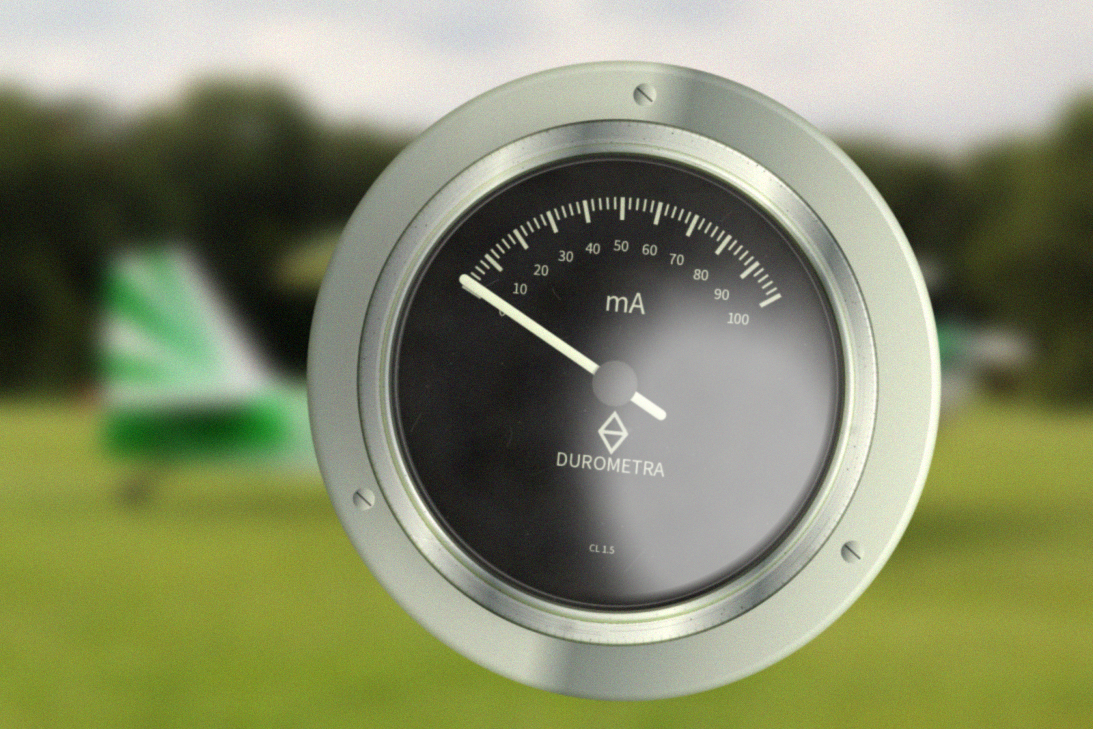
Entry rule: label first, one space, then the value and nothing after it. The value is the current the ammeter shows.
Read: 2 mA
